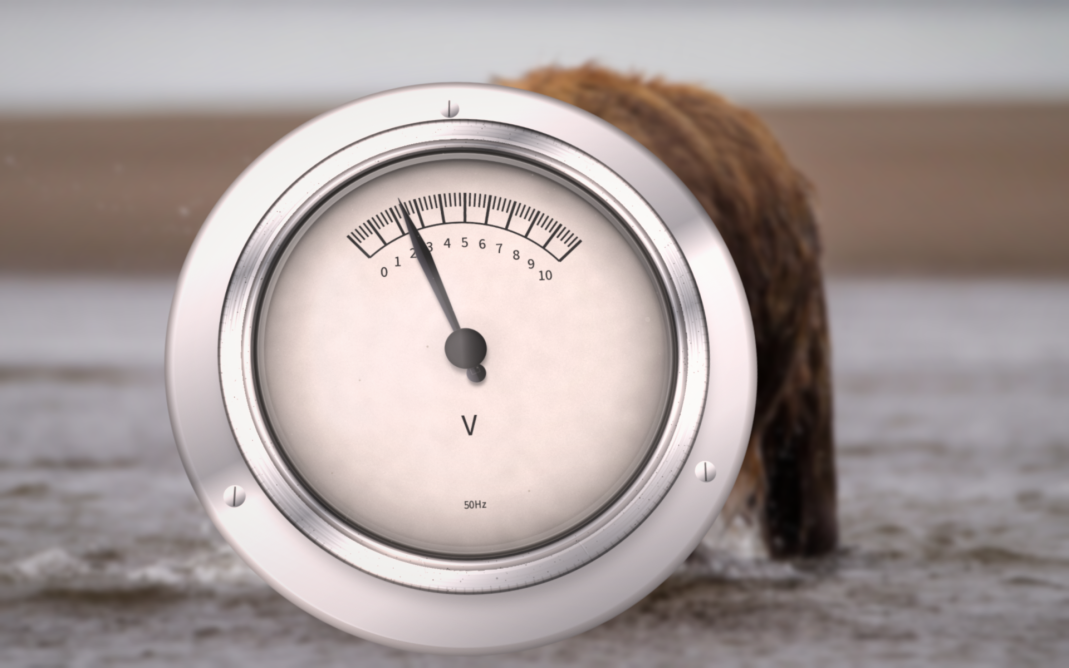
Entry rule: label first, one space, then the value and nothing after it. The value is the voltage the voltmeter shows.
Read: 2.4 V
